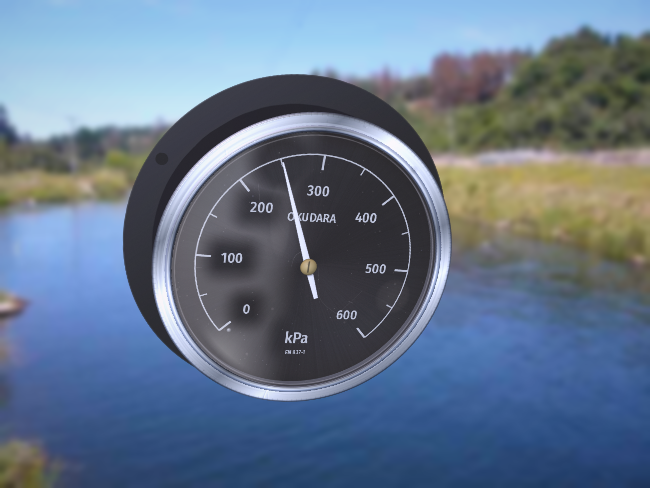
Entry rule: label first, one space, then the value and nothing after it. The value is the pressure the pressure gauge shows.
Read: 250 kPa
